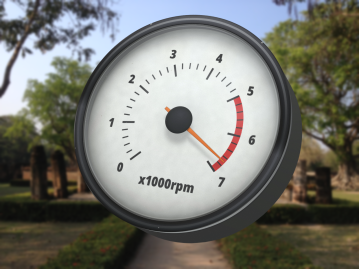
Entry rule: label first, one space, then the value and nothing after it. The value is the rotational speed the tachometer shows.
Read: 6700 rpm
